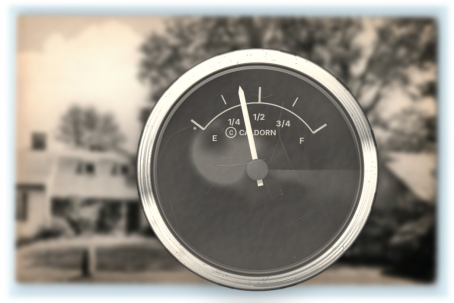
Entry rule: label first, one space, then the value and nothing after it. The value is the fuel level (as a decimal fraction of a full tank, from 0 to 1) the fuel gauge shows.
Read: 0.375
